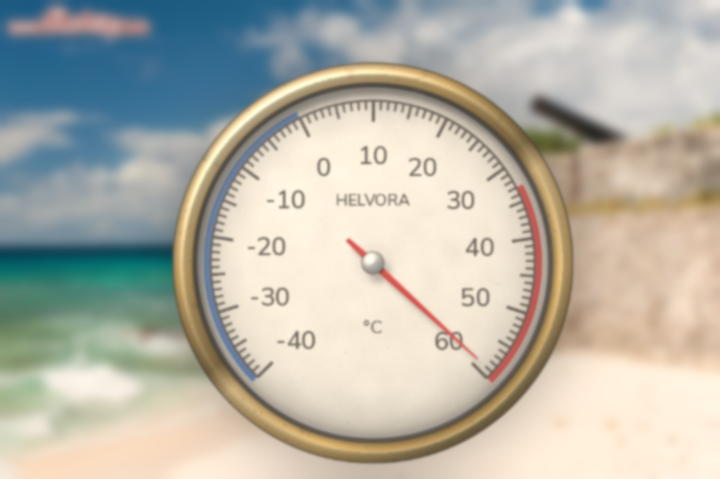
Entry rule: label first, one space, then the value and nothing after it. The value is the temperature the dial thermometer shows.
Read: 59 °C
